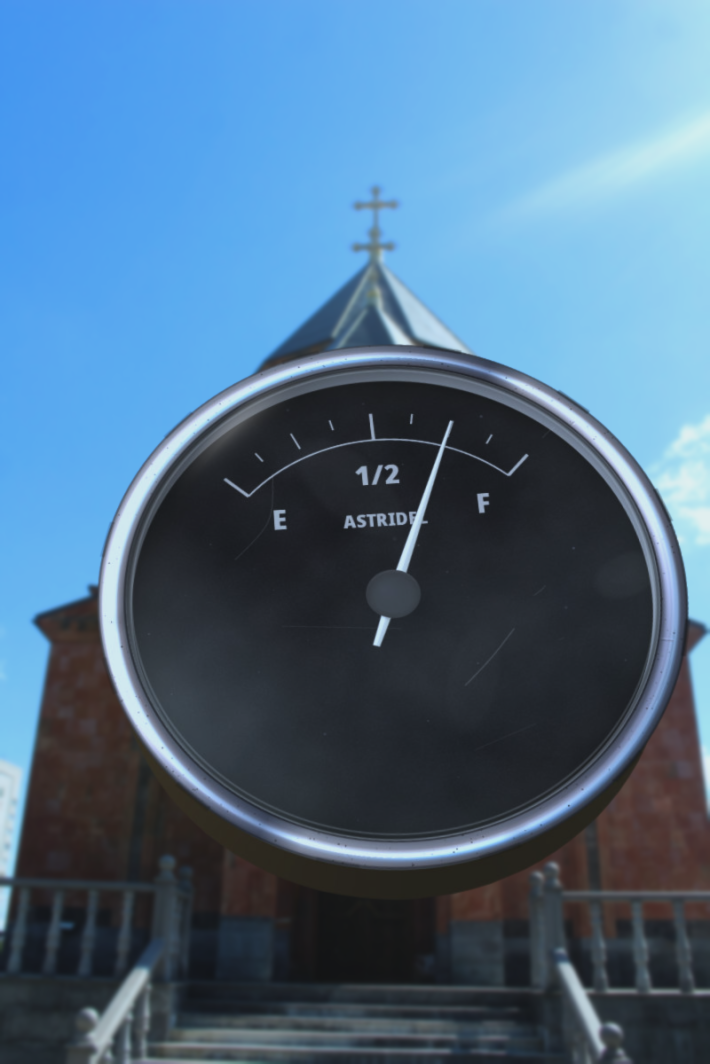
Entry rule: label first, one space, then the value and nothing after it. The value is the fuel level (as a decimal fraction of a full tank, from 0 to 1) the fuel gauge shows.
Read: 0.75
